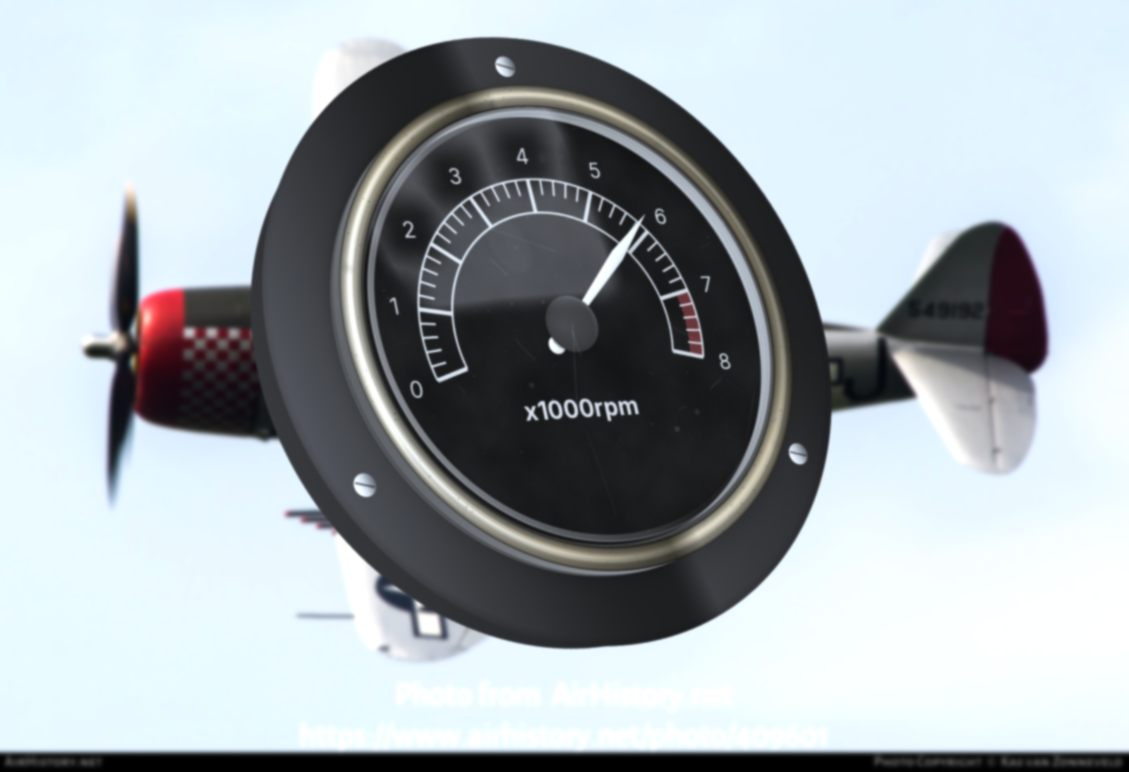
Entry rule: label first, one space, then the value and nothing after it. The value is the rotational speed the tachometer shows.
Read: 5800 rpm
